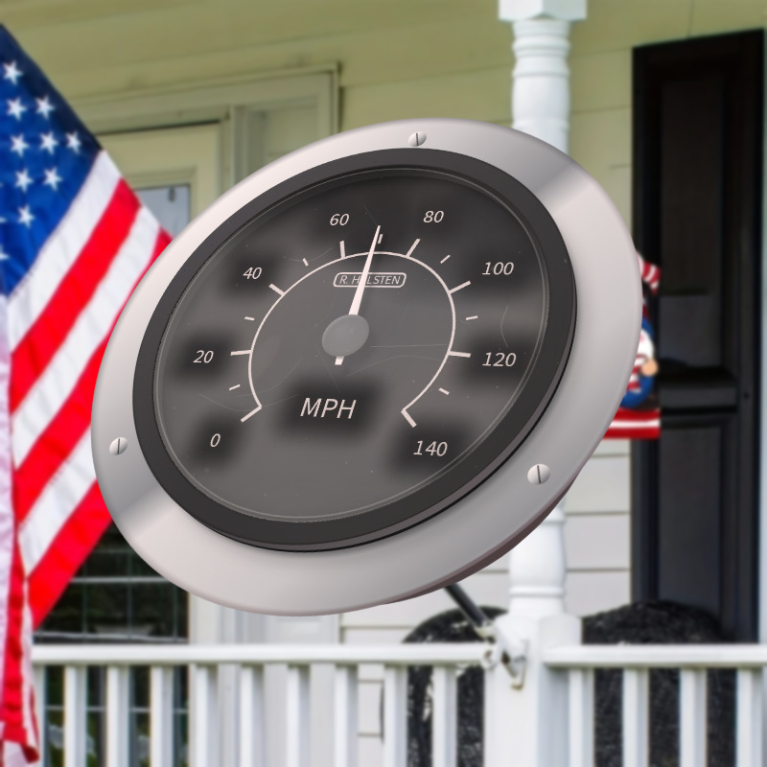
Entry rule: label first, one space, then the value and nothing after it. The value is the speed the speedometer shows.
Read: 70 mph
